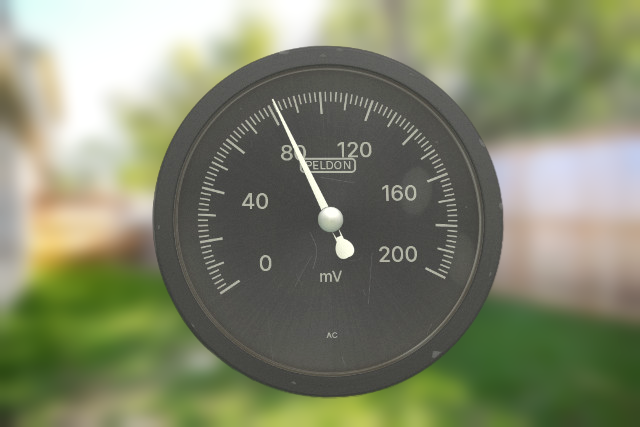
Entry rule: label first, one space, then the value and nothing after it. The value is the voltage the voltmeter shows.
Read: 82 mV
